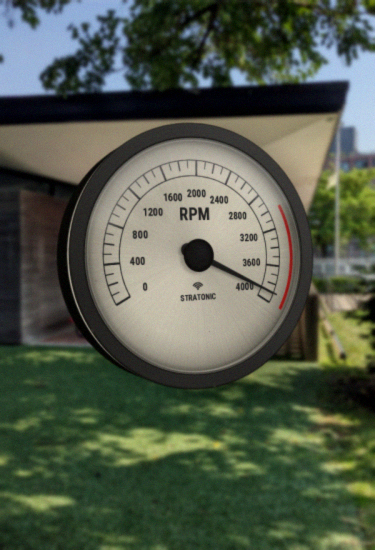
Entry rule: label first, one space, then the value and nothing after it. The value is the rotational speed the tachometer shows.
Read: 3900 rpm
